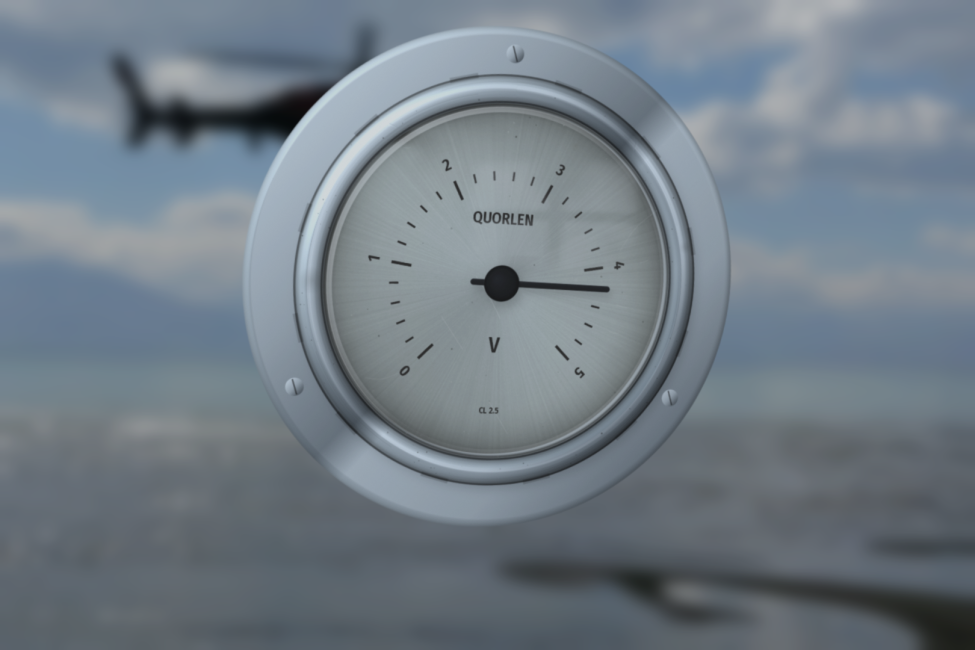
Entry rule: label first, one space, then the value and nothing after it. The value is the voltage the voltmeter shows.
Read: 4.2 V
